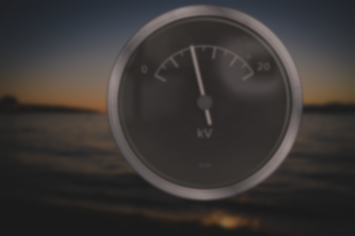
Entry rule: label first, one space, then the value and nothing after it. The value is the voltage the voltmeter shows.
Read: 8 kV
